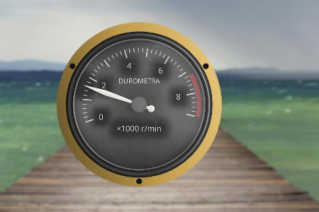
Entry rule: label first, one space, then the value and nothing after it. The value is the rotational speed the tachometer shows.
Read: 1600 rpm
